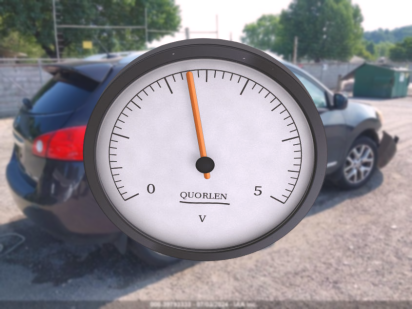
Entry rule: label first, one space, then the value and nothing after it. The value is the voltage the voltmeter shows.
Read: 2.3 V
